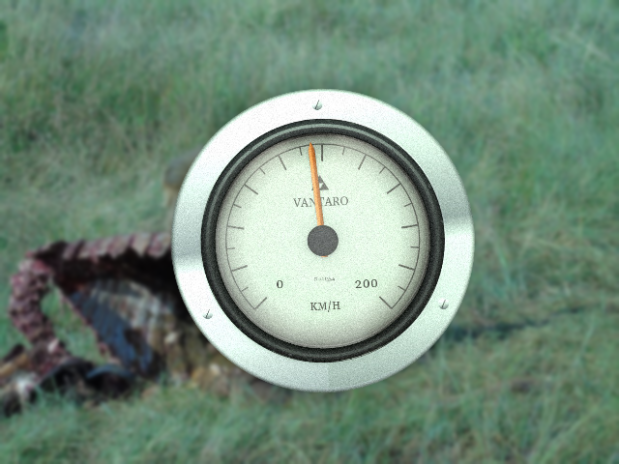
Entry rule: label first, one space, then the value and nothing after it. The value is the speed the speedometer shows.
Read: 95 km/h
